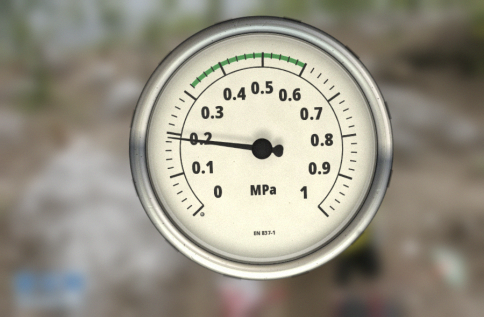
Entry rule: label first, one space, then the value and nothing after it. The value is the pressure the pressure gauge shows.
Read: 0.19 MPa
